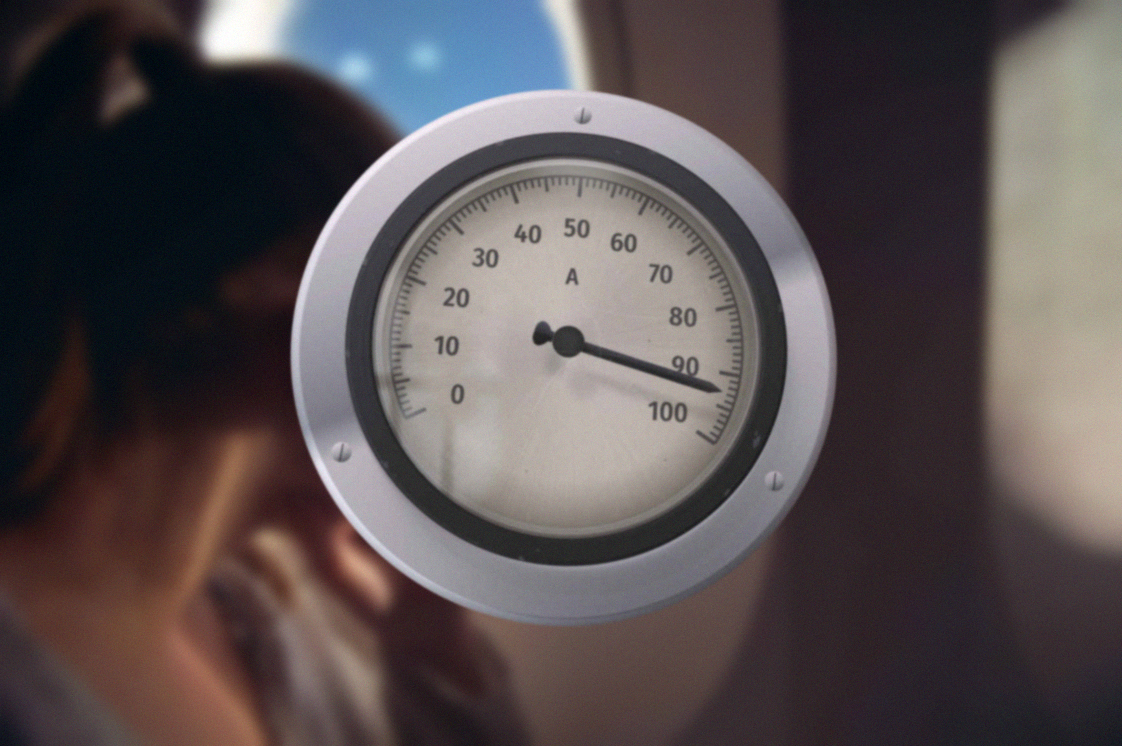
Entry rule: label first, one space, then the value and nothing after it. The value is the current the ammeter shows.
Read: 93 A
